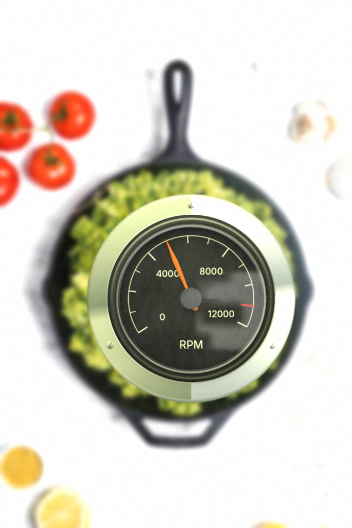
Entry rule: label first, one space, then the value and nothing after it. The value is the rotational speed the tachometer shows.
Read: 5000 rpm
